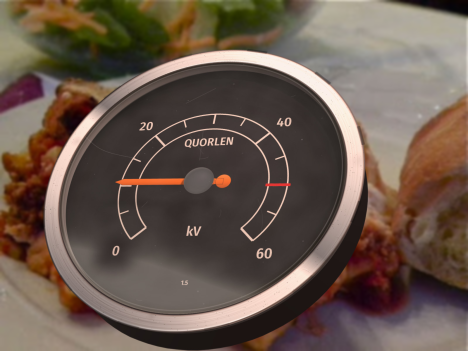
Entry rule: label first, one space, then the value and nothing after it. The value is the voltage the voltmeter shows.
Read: 10 kV
